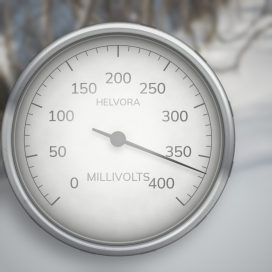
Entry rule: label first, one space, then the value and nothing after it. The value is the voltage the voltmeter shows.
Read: 365 mV
